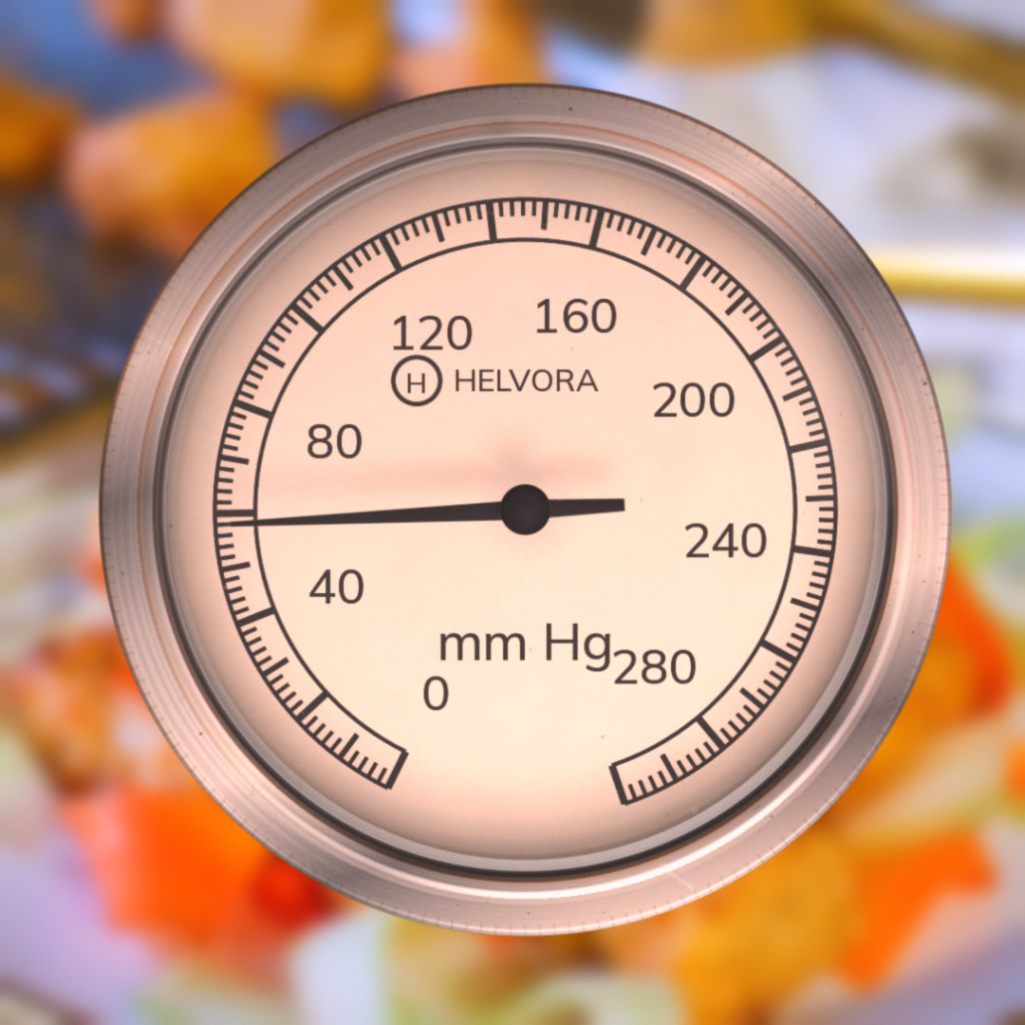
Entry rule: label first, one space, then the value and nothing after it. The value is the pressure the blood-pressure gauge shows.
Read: 58 mmHg
